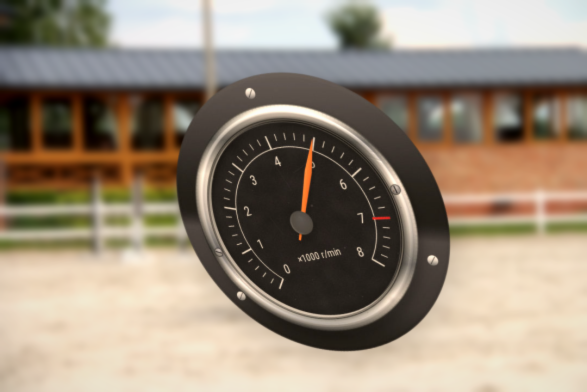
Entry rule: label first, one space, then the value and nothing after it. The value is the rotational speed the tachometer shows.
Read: 5000 rpm
